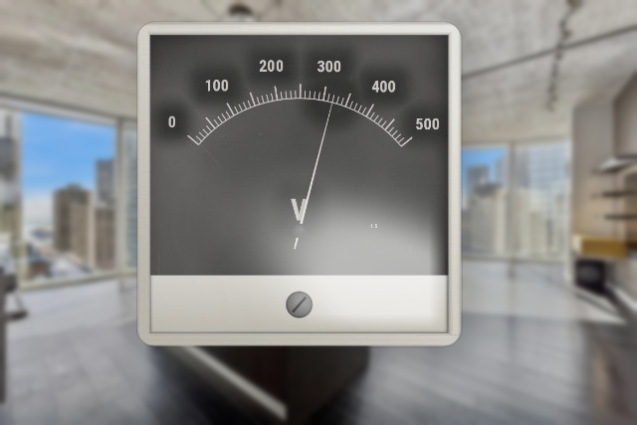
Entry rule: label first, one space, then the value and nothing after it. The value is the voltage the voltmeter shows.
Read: 320 V
